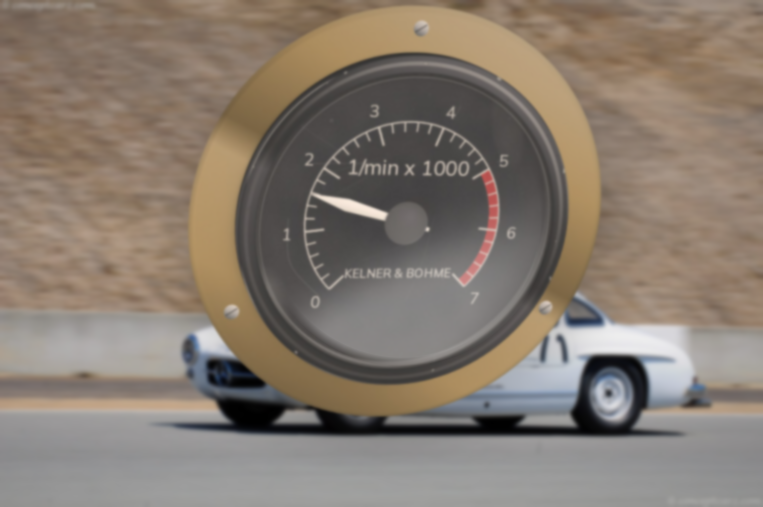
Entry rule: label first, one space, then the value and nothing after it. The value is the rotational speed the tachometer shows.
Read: 1600 rpm
